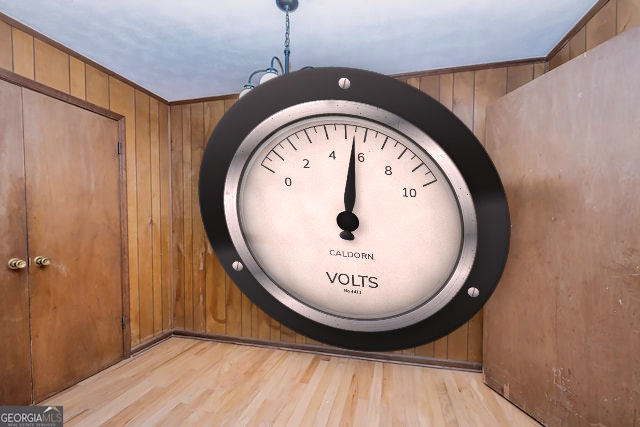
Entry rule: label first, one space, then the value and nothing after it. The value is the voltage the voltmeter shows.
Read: 5.5 V
